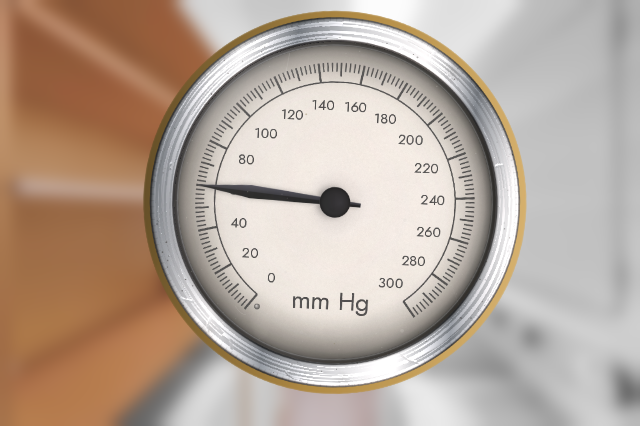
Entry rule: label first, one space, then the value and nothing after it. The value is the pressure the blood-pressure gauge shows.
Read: 60 mmHg
